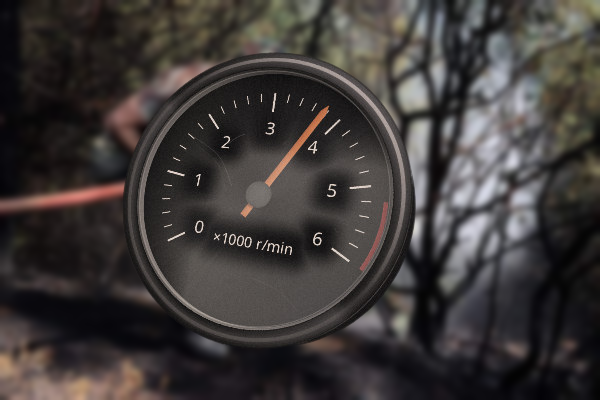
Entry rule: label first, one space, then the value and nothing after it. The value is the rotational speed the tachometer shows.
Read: 3800 rpm
